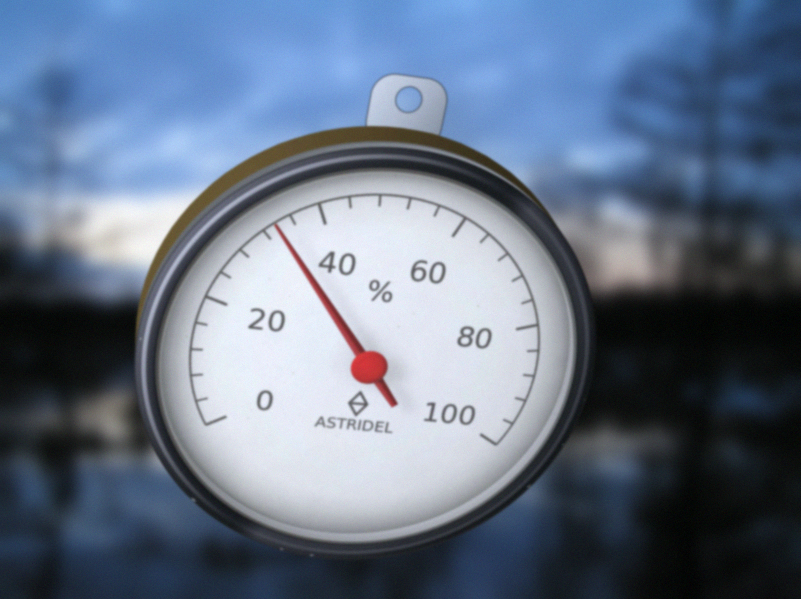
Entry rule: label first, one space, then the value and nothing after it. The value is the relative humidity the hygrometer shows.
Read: 34 %
